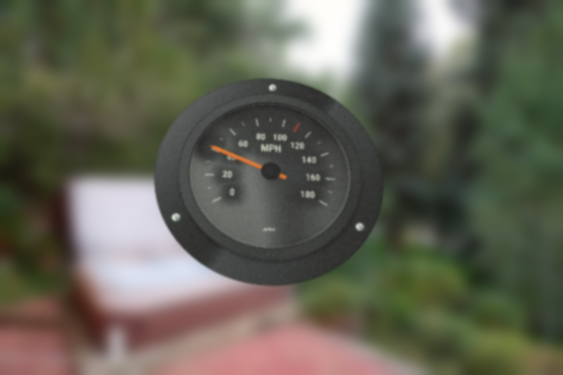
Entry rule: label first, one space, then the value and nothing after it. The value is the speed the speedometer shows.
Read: 40 mph
